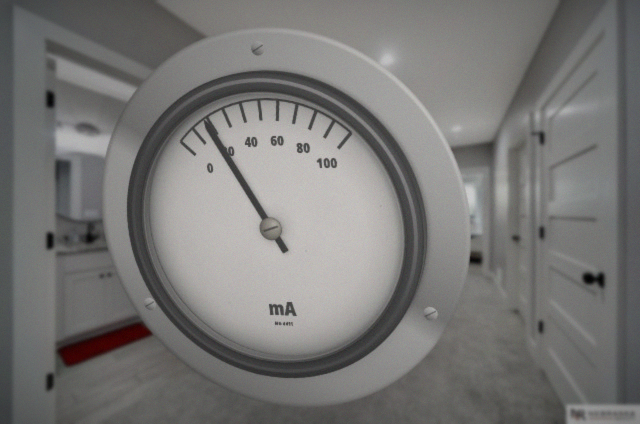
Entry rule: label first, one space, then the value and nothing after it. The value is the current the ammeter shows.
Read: 20 mA
